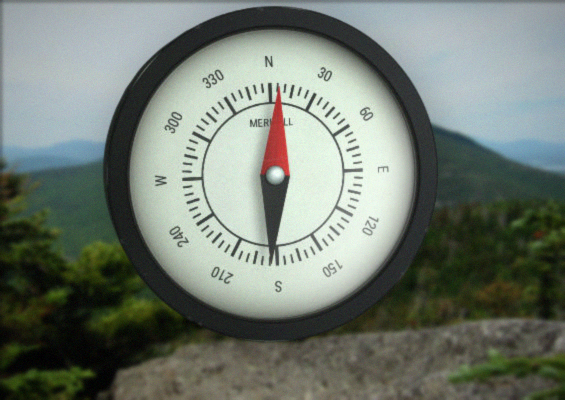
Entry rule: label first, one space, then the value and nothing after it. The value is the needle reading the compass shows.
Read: 5 °
